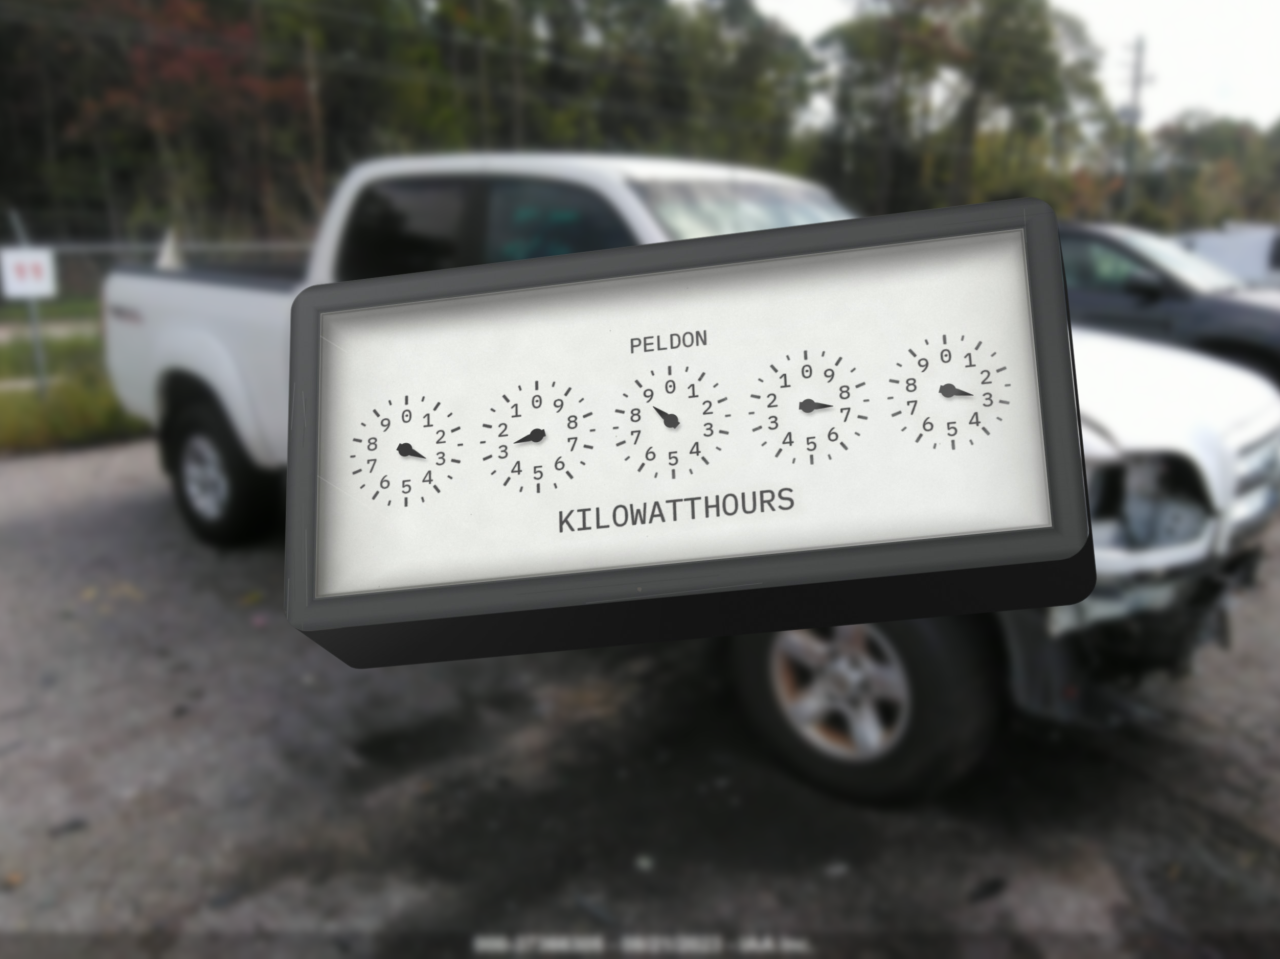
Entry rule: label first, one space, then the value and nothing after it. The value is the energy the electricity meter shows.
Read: 32873 kWh
